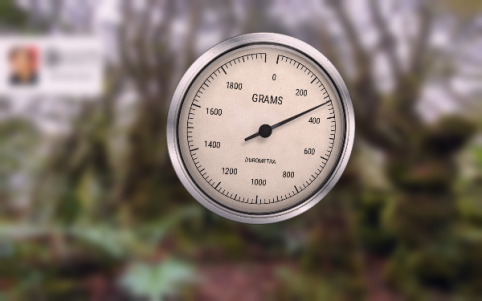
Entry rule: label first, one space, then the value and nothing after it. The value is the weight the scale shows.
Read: 320 g
